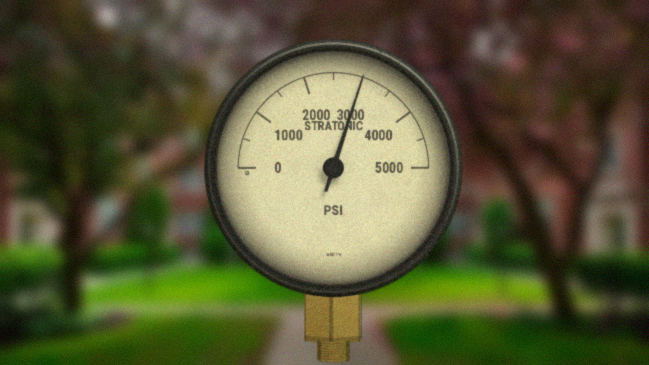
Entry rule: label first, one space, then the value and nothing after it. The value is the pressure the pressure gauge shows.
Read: 3000 psi
